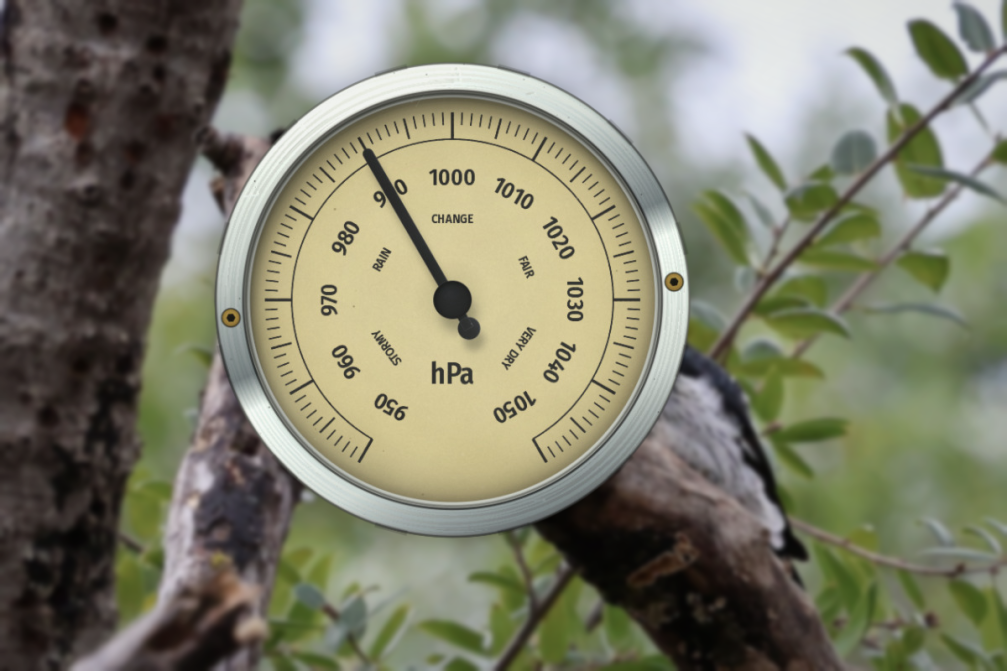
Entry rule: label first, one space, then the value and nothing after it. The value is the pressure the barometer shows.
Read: 990 hPa
